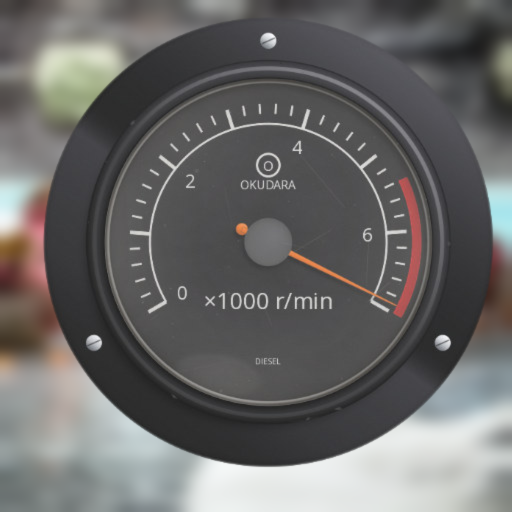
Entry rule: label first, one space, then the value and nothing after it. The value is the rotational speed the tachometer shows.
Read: 6900 rpm
